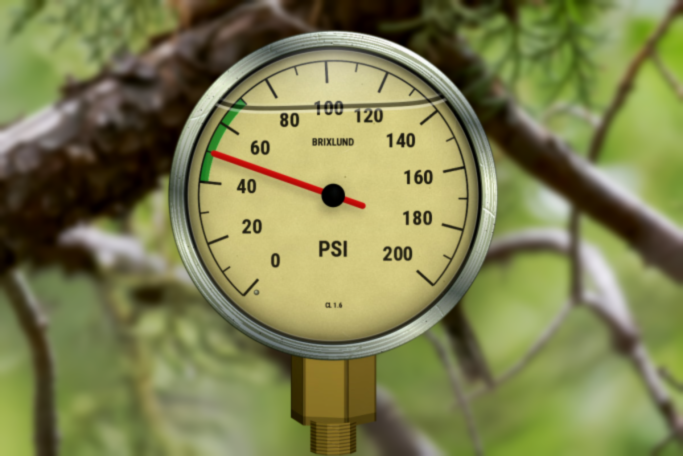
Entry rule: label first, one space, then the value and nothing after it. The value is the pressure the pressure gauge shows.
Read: 50 psi
